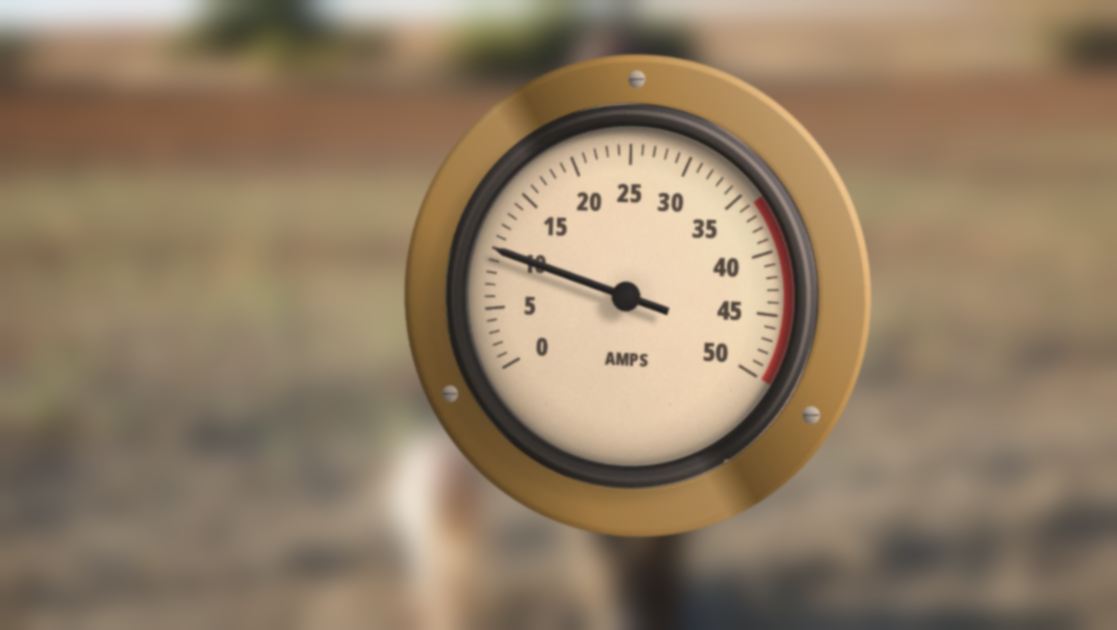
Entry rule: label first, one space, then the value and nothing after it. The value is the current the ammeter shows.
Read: 10 A
